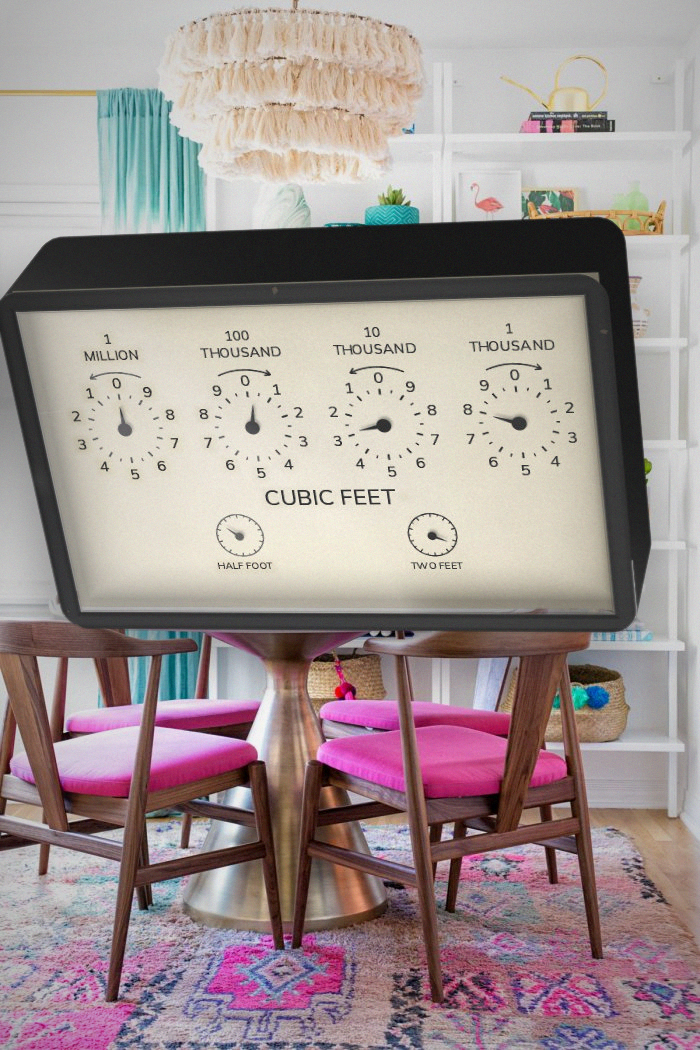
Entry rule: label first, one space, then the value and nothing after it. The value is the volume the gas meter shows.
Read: 2800 ft³
